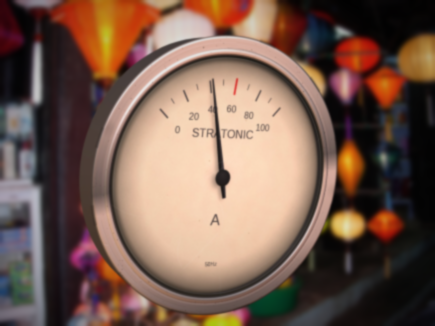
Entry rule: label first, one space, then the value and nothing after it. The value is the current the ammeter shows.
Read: 40 A
